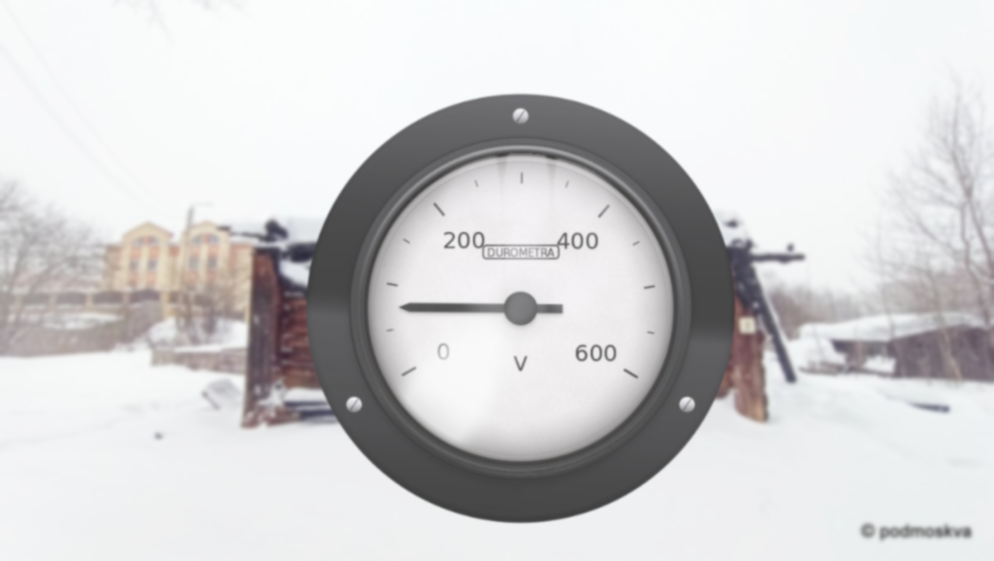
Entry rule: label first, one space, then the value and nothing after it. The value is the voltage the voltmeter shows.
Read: 75 V
